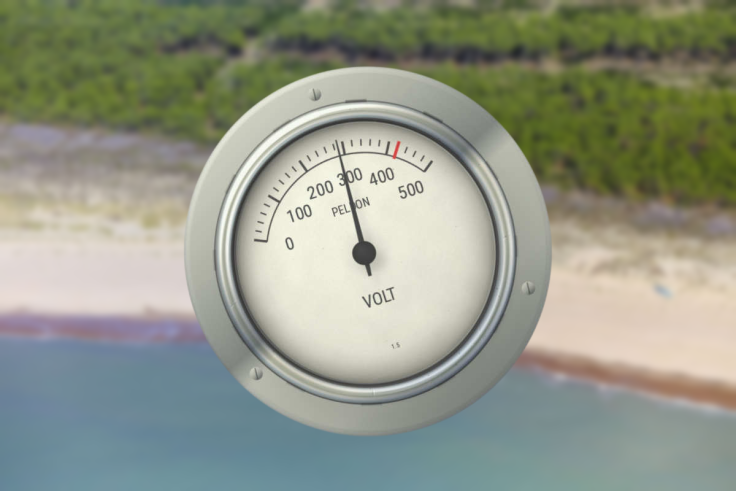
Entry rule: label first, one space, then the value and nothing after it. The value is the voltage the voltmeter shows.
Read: 290 V
